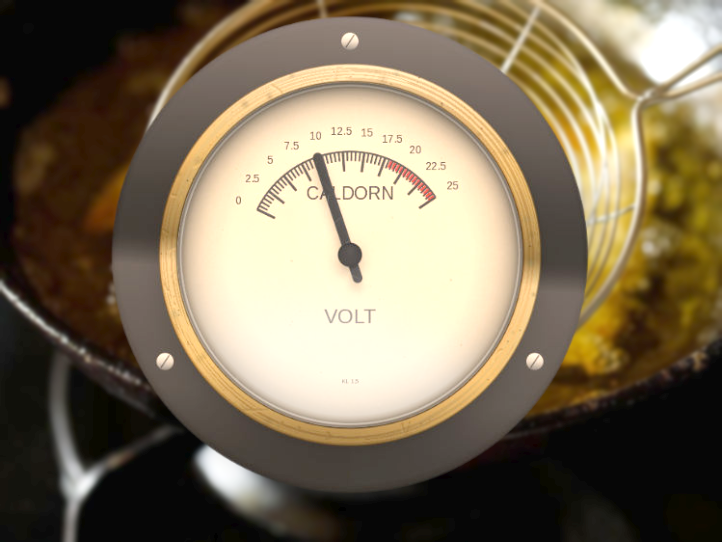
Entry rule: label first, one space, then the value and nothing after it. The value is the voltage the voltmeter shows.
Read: 9.5 V
